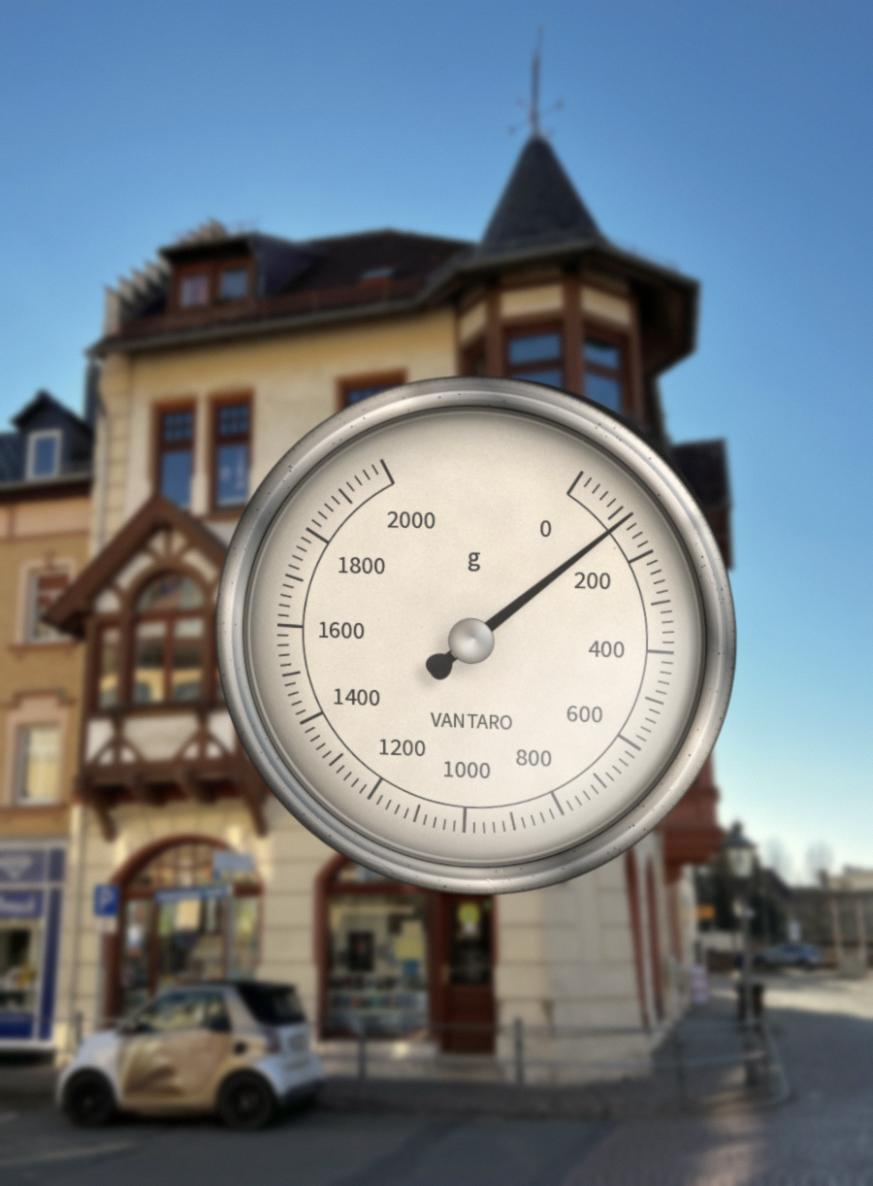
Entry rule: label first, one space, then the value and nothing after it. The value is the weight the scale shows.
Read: 120 g
